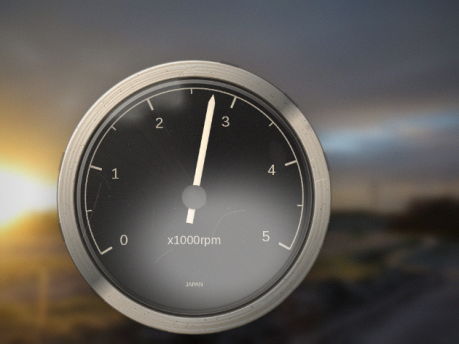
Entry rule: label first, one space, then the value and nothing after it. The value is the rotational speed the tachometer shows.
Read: 2750 rpm
